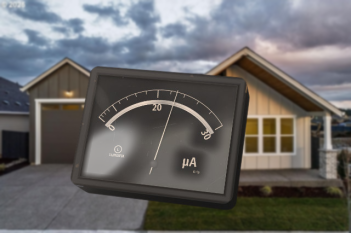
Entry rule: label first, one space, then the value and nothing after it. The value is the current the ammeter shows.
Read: 23 µA
